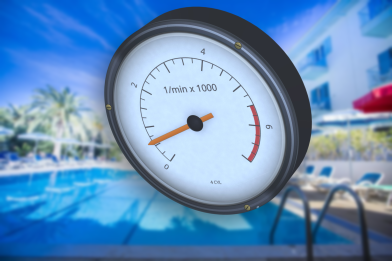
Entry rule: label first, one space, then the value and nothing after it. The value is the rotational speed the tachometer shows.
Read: 625 rpm
